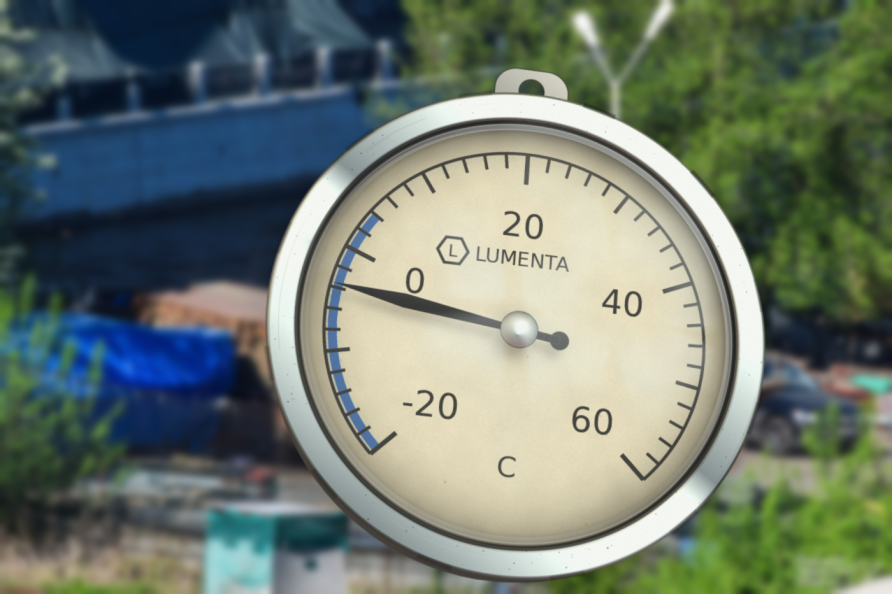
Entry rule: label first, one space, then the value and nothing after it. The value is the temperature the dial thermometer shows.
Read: -4 °C
